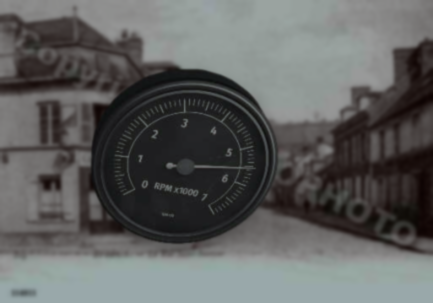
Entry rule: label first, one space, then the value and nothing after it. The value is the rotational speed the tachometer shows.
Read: 5500 rpm
